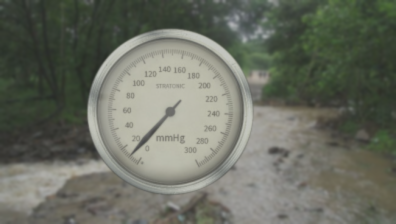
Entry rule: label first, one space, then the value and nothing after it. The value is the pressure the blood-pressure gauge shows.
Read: 10 mmHg
